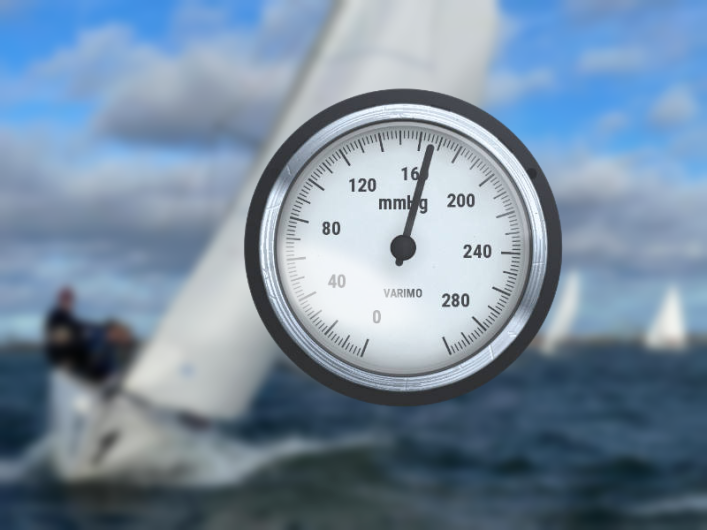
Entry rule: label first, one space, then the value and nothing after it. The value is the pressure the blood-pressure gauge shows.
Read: 166 mmHg
